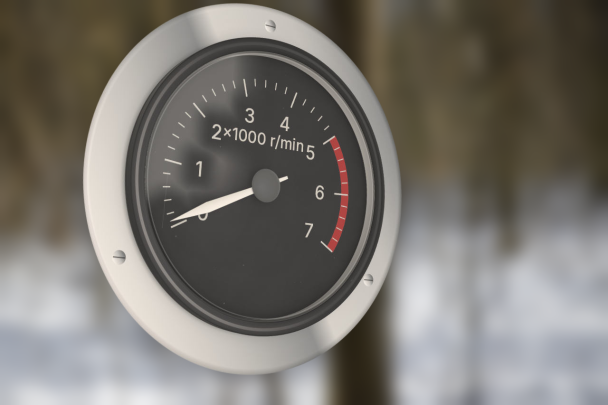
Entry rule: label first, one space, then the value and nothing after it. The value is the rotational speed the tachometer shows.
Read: 100 rpm
